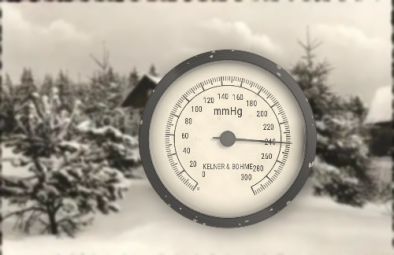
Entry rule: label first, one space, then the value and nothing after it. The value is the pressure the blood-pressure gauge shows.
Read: 240 mmHg
